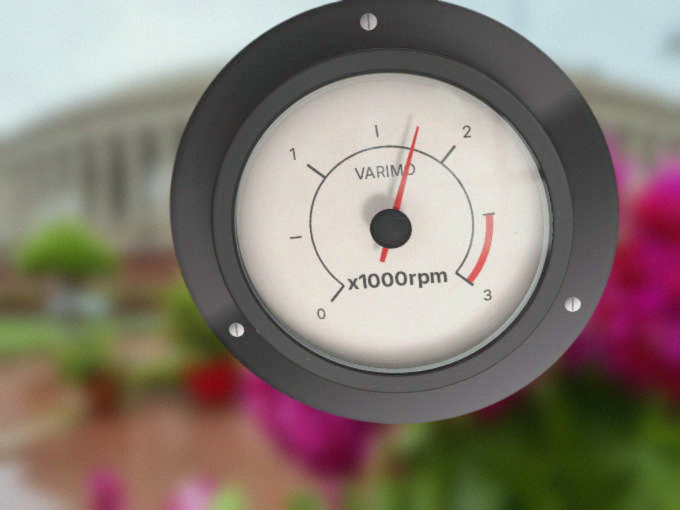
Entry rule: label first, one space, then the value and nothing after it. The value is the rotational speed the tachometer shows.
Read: 1750 rpm
